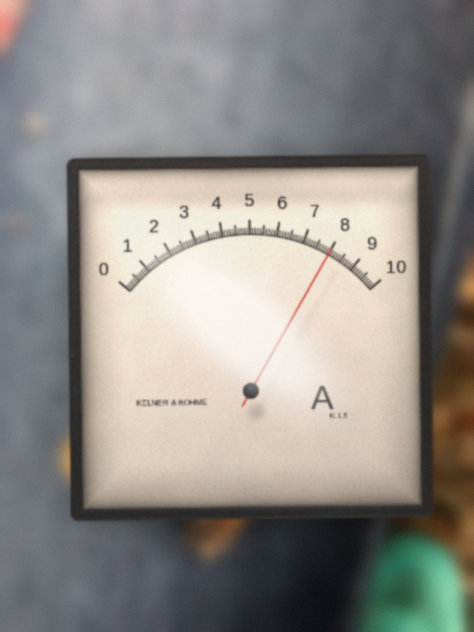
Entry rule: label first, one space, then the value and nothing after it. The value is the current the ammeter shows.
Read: 8 A
